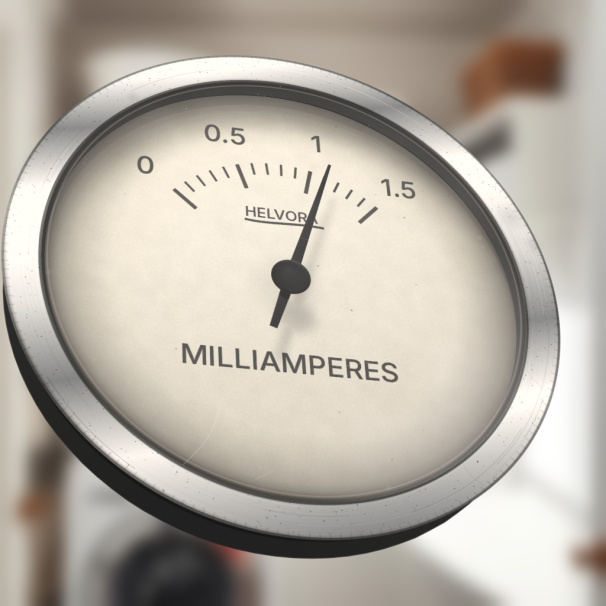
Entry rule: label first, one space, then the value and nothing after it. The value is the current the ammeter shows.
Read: 1.1 mA
